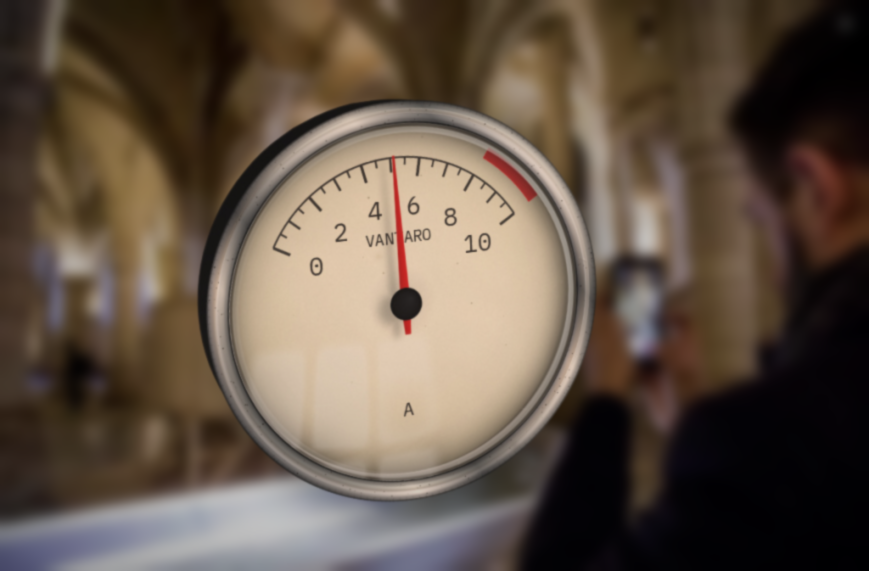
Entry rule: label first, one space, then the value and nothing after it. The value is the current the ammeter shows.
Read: 5 A
